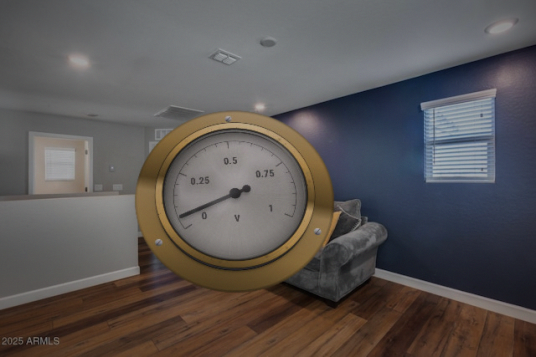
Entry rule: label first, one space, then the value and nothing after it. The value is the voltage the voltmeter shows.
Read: 0.05 V
